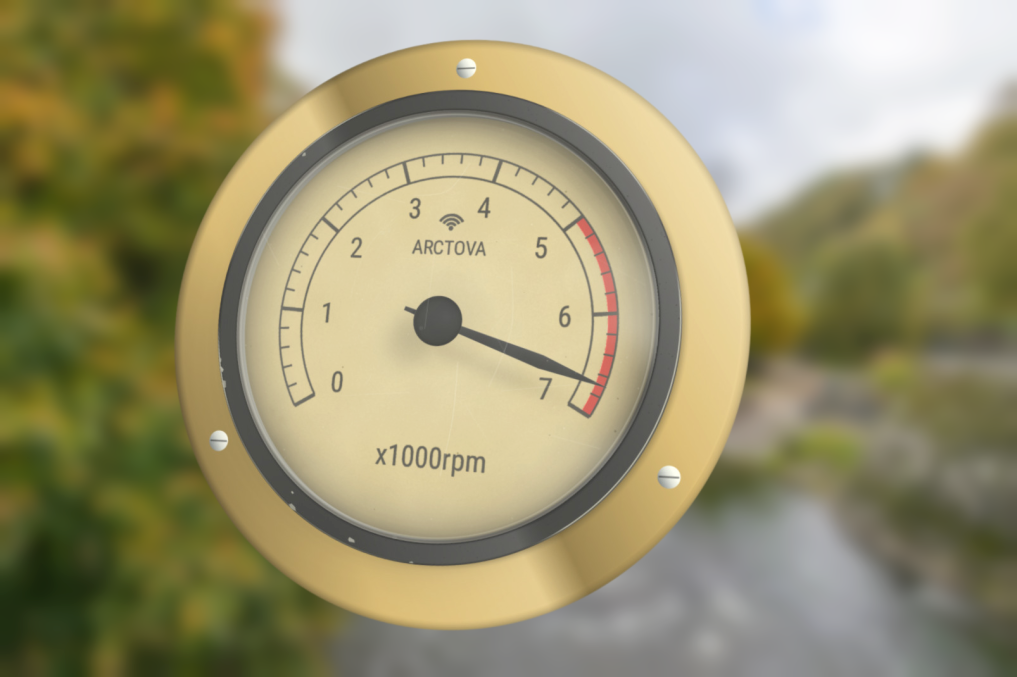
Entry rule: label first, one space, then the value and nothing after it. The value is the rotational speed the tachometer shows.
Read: 6700 rpm
